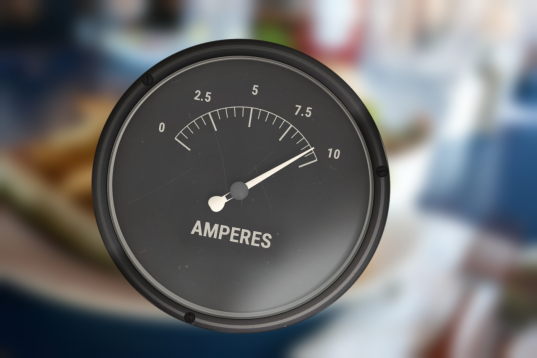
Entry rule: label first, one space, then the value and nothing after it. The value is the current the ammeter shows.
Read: 9.25 A
